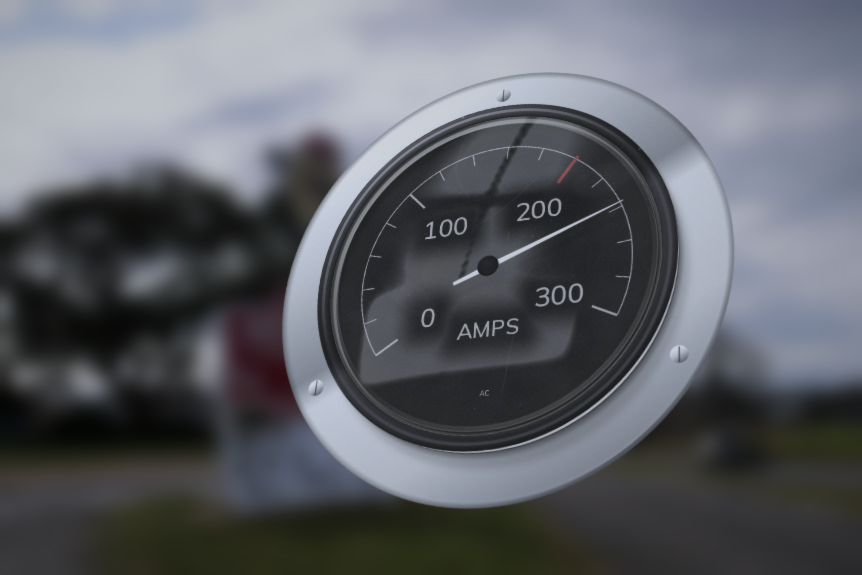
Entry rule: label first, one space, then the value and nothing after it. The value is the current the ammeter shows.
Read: 240 A
